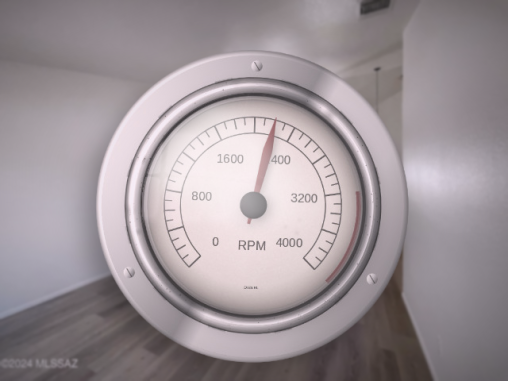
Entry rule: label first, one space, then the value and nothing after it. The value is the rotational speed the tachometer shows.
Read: 2200 rpm
